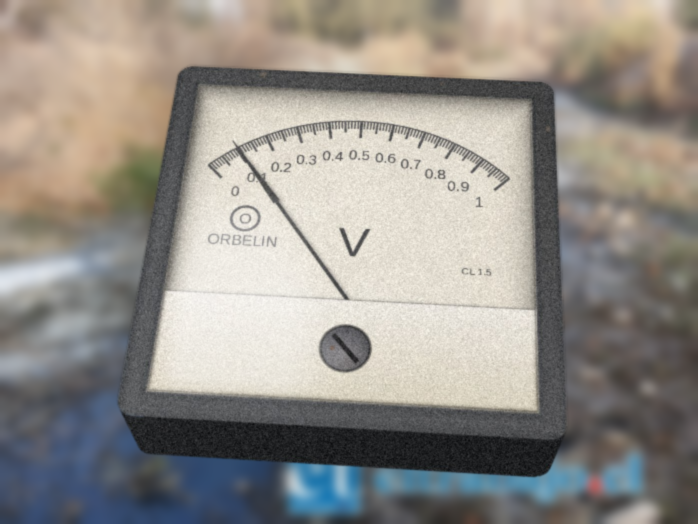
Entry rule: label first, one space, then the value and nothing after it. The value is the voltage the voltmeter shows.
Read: 0.1 V
